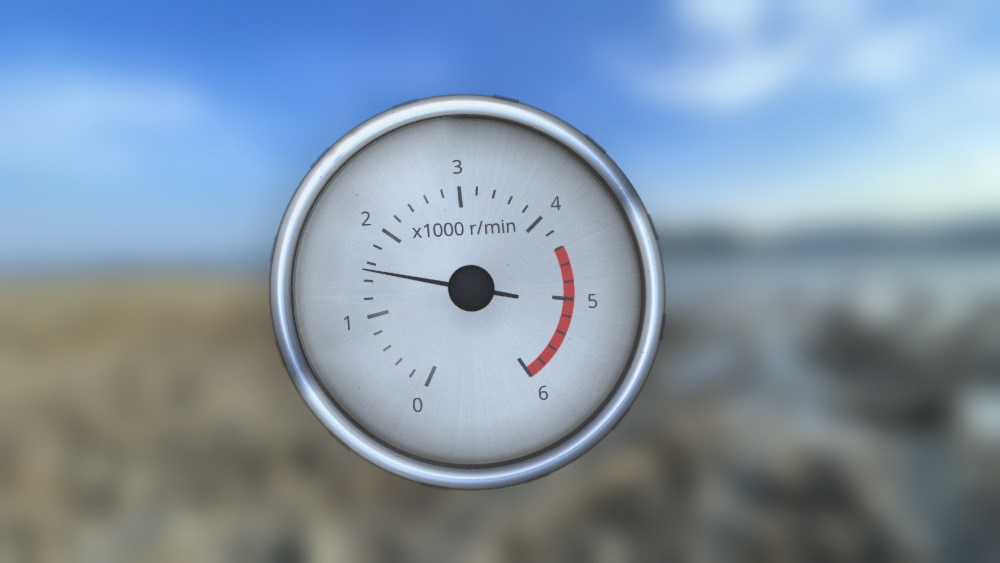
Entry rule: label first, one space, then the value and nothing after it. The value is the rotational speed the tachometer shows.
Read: 1500 rpm
